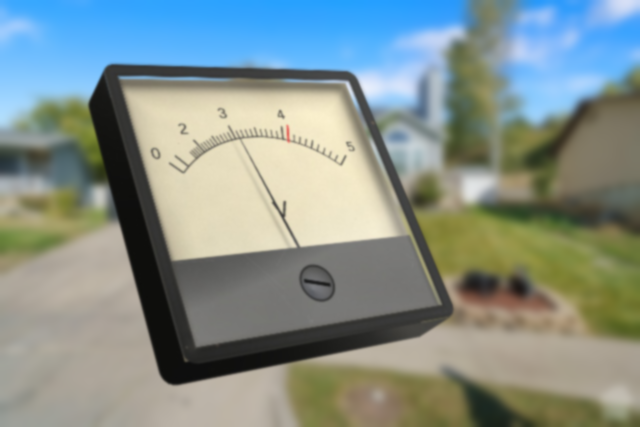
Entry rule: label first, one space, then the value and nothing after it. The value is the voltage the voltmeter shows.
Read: 3 V
